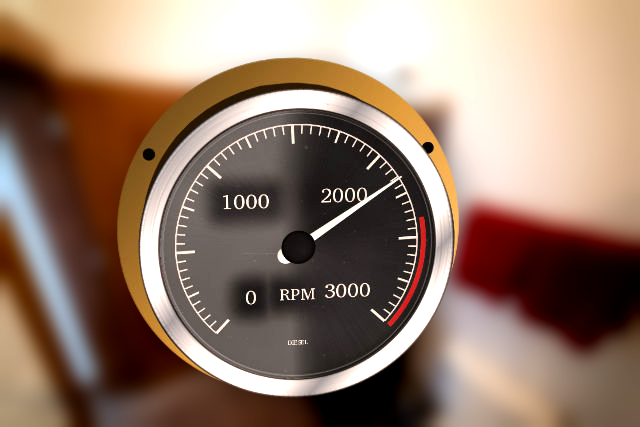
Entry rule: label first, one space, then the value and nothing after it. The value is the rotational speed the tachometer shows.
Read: 2150 rpm
